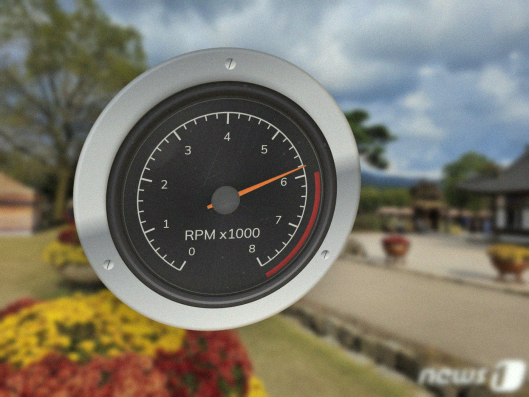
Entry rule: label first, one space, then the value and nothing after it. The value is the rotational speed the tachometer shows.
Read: 5800 rpm
